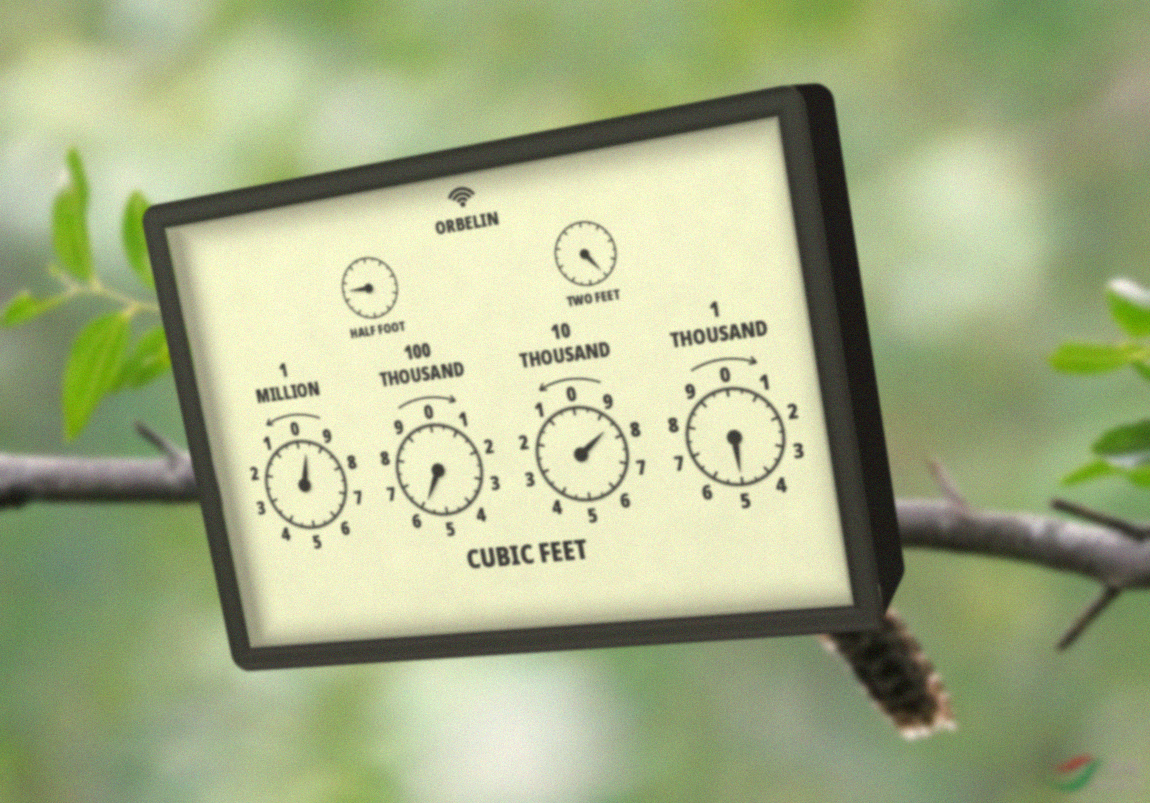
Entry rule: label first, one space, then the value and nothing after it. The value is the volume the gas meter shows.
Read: 958500 ft³
